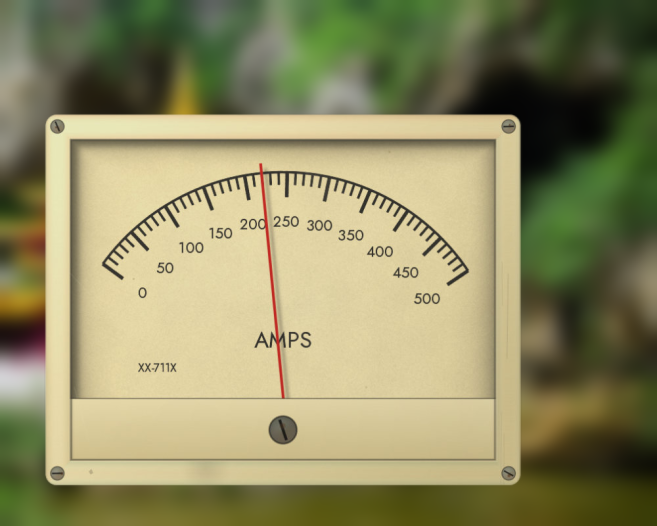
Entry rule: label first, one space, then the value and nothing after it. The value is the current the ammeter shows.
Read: 220 A
